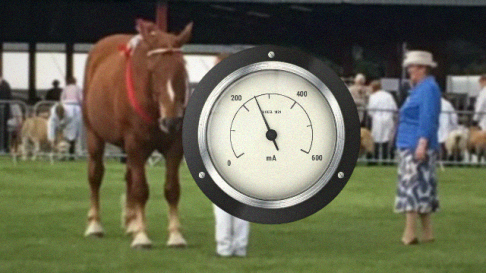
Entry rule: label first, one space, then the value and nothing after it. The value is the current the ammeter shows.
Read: 250 mA
